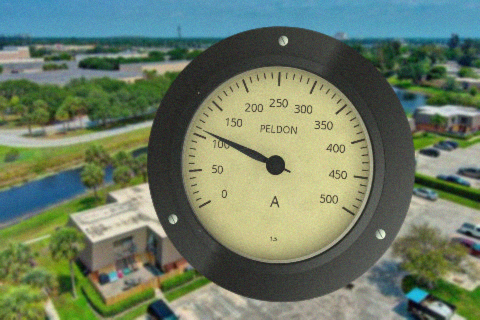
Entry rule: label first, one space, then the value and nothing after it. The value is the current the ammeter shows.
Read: 110 A
